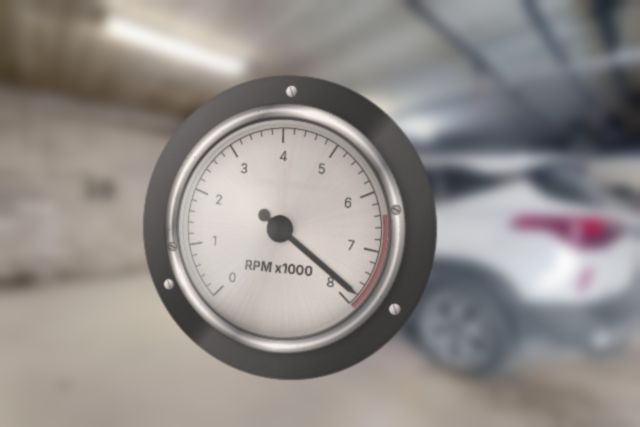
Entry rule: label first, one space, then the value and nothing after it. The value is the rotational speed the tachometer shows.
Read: 7800 rpm
